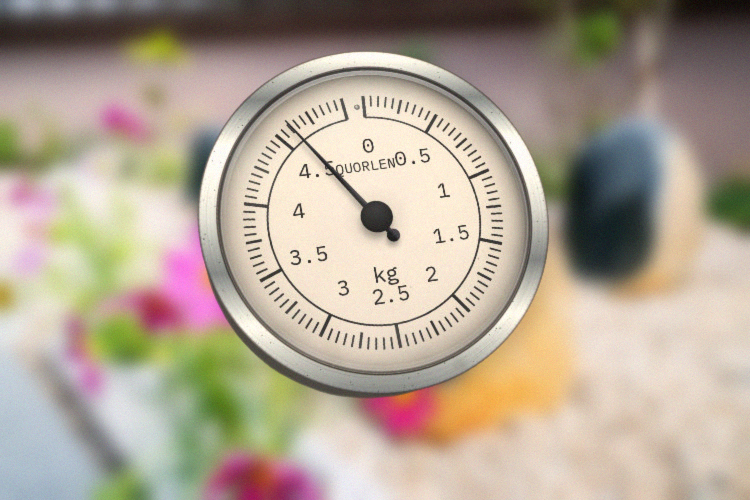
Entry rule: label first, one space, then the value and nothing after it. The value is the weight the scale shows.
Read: 4.6 kg
